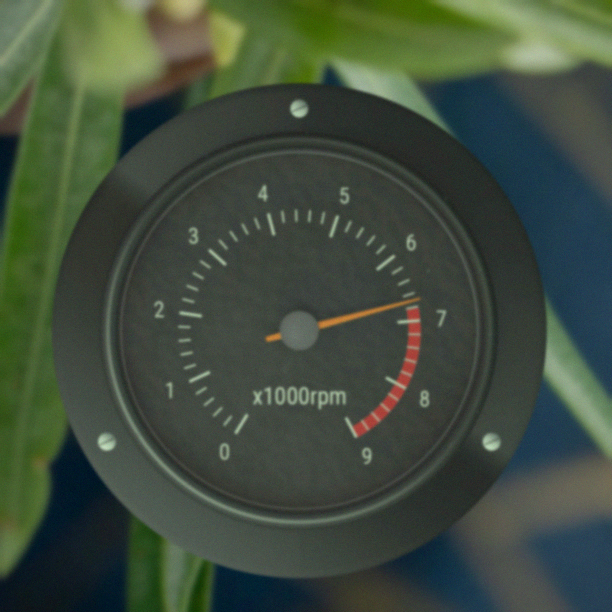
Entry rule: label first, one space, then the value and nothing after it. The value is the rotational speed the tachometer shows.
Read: 6700 rpm
